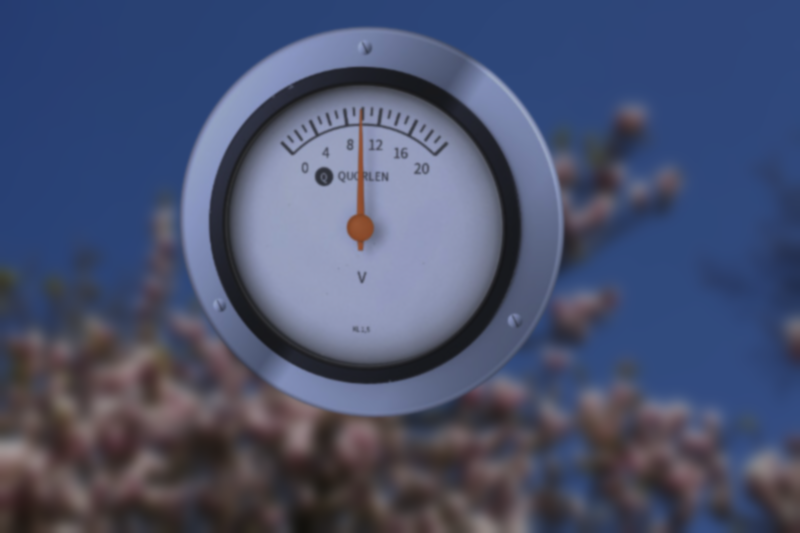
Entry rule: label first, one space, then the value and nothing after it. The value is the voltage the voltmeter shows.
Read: 10 V
